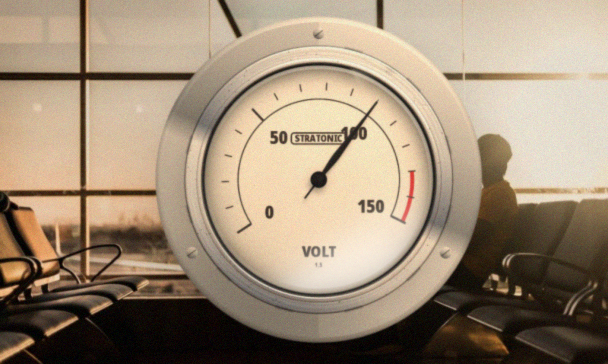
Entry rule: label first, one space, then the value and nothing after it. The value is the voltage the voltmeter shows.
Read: 100 V
